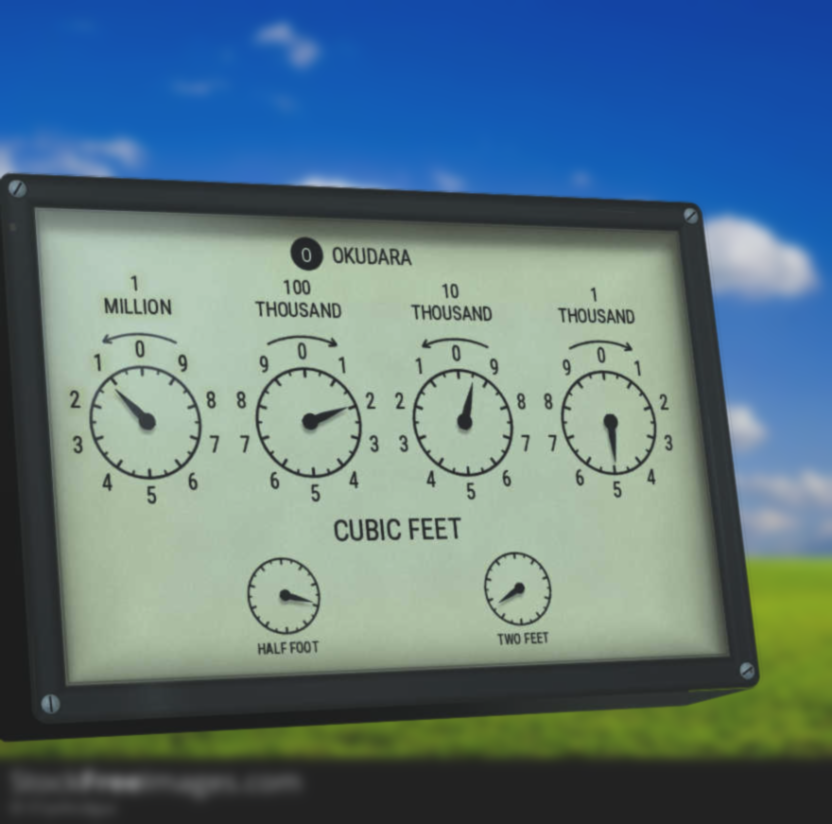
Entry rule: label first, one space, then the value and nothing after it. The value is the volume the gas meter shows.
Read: 119500 ft³
